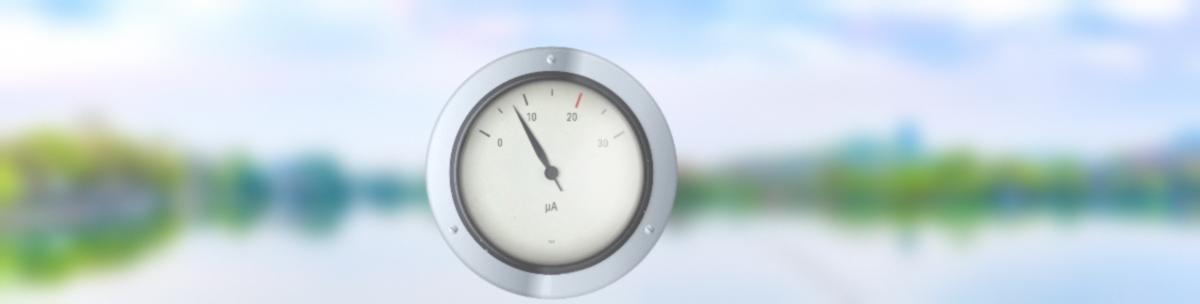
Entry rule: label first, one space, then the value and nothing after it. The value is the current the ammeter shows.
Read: 7.5 µA
